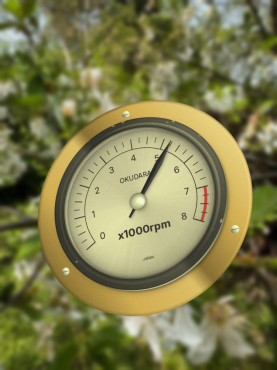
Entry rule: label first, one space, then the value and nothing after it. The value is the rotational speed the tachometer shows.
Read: 5250 rpm
